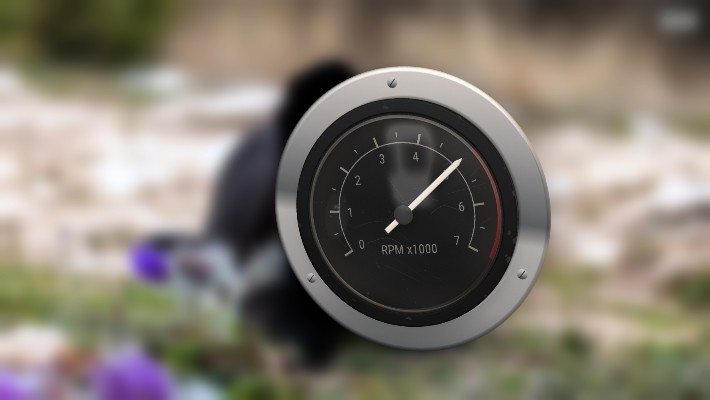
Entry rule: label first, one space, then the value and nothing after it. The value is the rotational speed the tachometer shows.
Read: 5000 rpm
